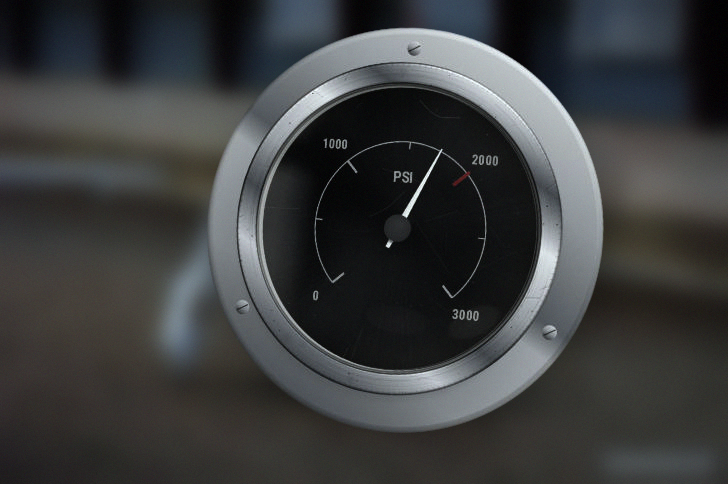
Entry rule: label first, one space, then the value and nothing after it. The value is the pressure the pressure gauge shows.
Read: 1750 psi
